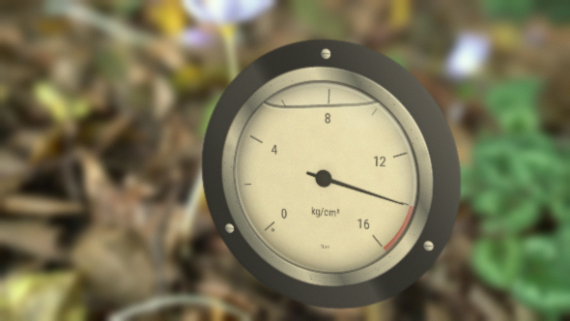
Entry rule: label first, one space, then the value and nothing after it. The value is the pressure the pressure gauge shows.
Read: 14 kg/cm²
